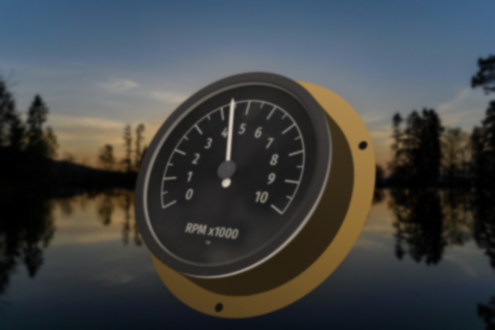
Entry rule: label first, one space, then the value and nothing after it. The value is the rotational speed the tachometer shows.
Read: 4500 rpm
